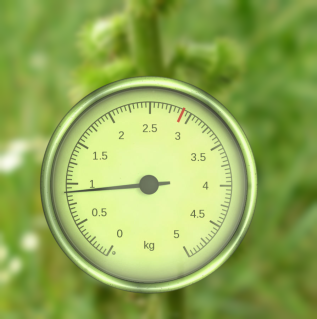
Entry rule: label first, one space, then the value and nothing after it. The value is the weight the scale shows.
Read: 0.9 kg
